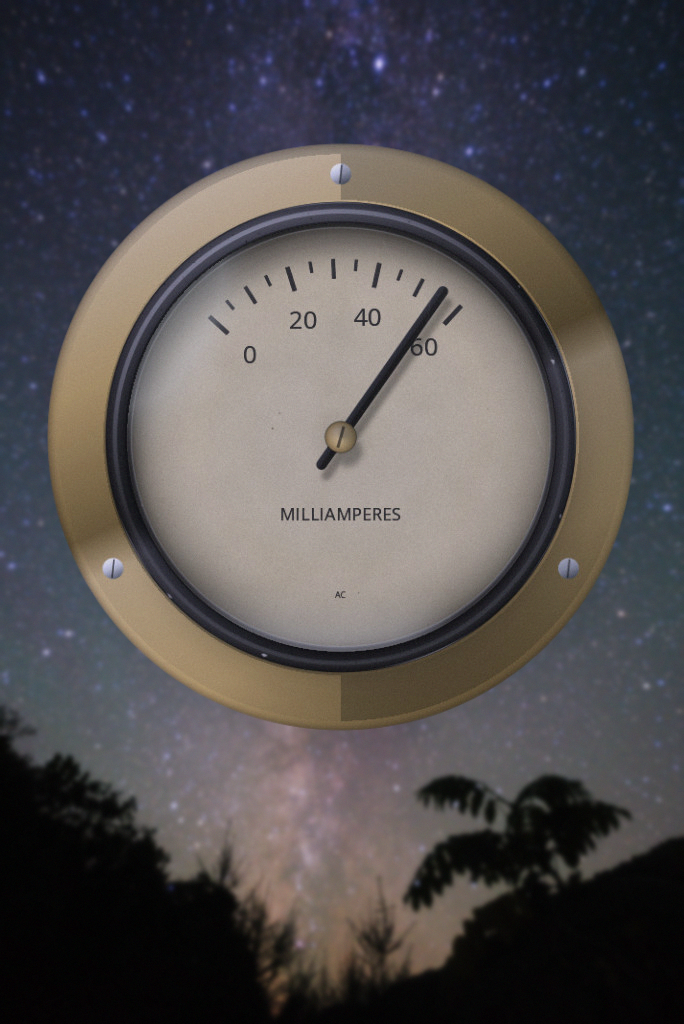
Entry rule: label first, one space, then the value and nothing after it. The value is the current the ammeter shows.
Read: 55 mA
